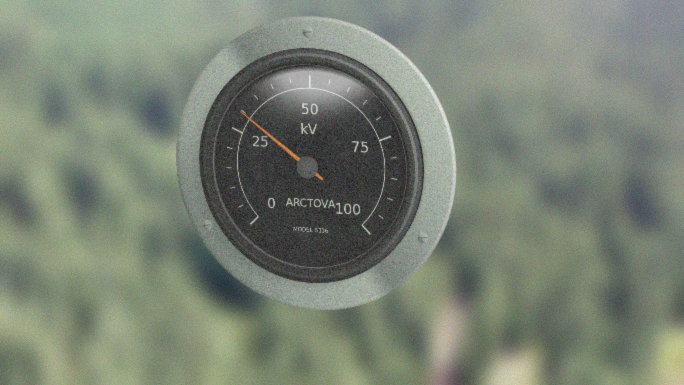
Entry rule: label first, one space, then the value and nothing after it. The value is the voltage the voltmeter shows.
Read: 30 kV
